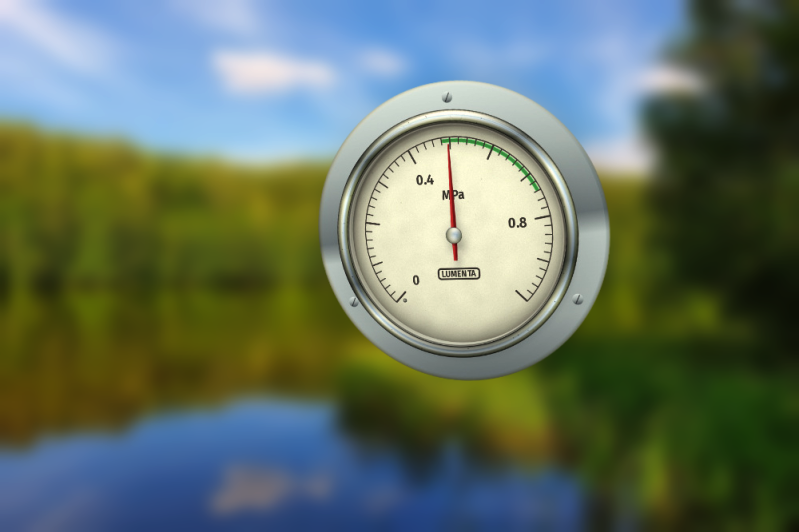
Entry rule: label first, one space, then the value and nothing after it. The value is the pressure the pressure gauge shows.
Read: 0.5 MPa
